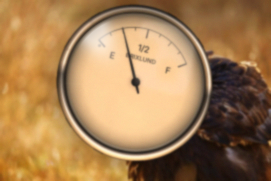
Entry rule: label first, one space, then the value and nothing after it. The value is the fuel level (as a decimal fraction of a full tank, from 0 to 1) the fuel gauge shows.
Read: 0.25
